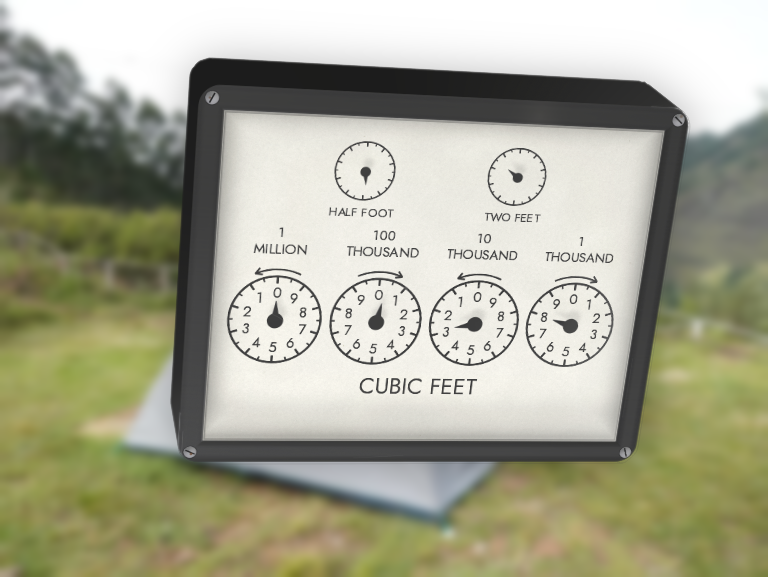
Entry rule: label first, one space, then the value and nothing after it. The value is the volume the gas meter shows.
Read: 2800 ft³
